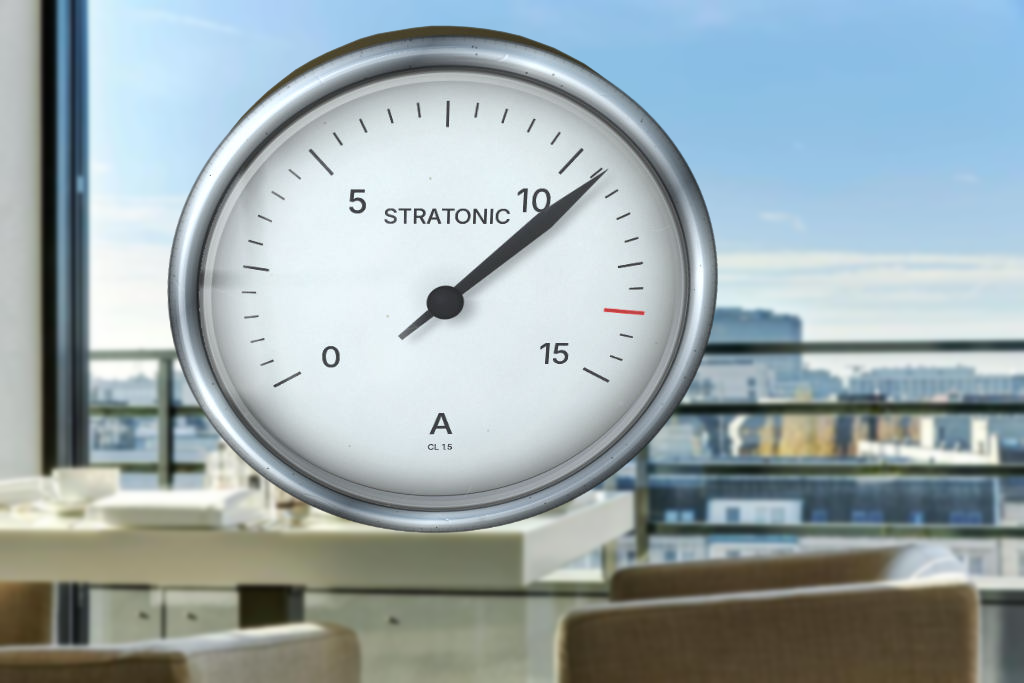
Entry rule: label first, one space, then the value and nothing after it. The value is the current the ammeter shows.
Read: 10.5 A
